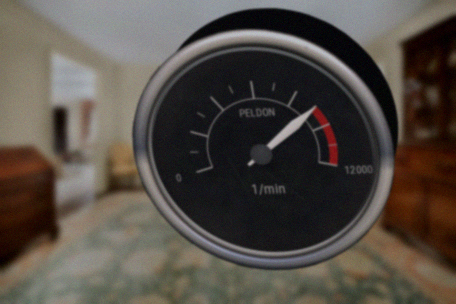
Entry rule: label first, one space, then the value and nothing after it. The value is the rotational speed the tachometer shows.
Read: 9000 rpm
